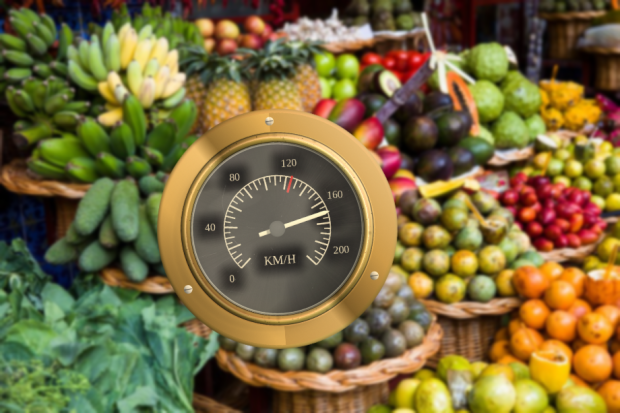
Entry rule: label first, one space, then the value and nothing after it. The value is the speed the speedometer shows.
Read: 170 km/h
